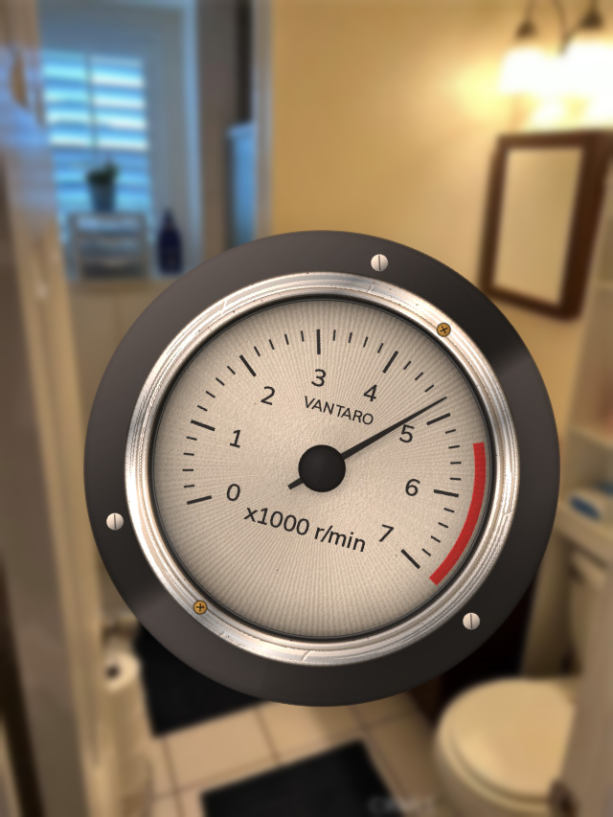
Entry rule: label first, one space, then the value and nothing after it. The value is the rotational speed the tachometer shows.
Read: 4800 rpm
